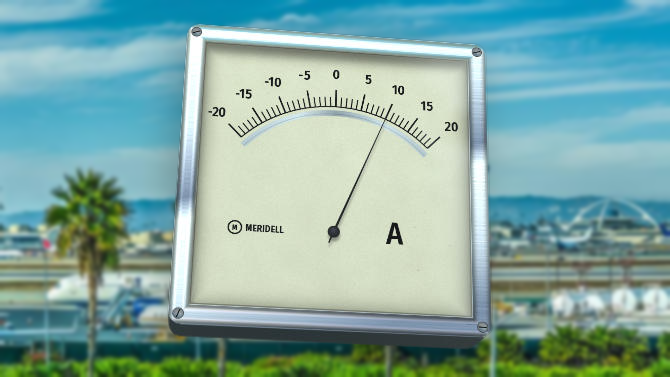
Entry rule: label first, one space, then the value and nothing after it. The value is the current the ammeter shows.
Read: 10 A
